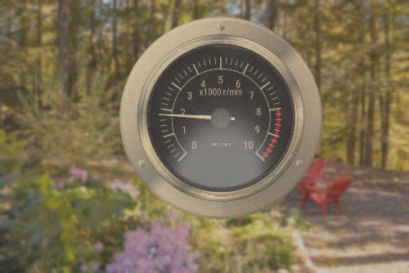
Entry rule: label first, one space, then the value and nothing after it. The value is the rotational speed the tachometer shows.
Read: 1800 rpm
